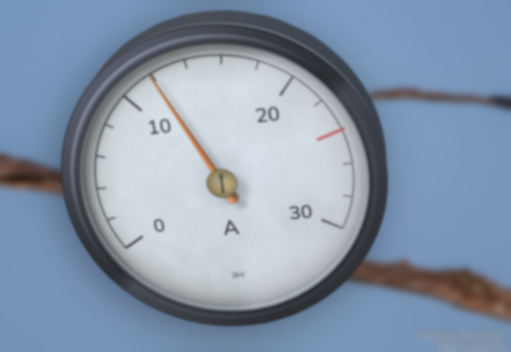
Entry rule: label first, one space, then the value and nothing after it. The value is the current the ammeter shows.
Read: 12 A
